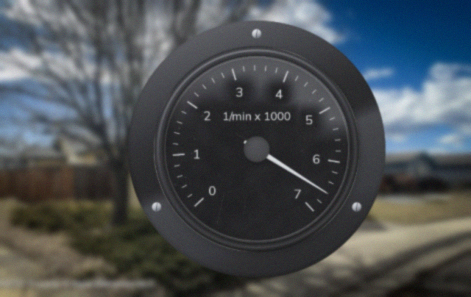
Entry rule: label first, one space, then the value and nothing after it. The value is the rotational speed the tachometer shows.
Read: 6600 rpm
